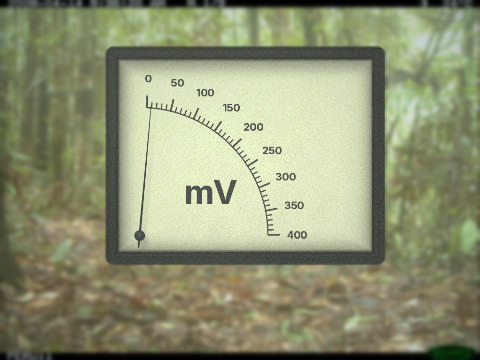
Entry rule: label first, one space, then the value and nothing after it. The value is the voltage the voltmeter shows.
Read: 10 mV
